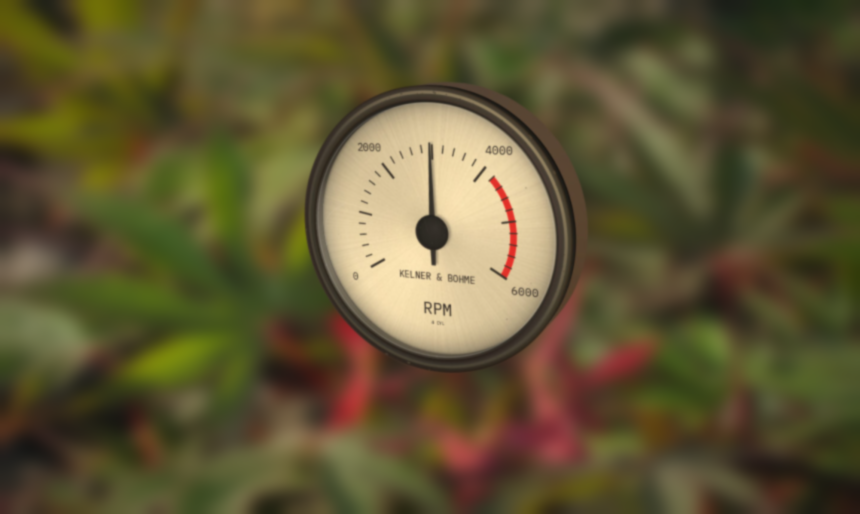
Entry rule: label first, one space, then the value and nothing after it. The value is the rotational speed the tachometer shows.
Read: 3000 rpm
